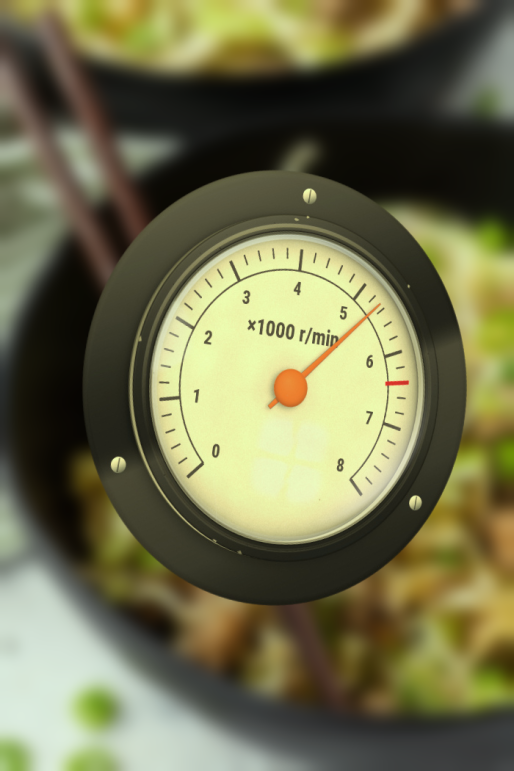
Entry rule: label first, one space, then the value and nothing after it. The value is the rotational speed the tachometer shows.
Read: 5300 rpm
